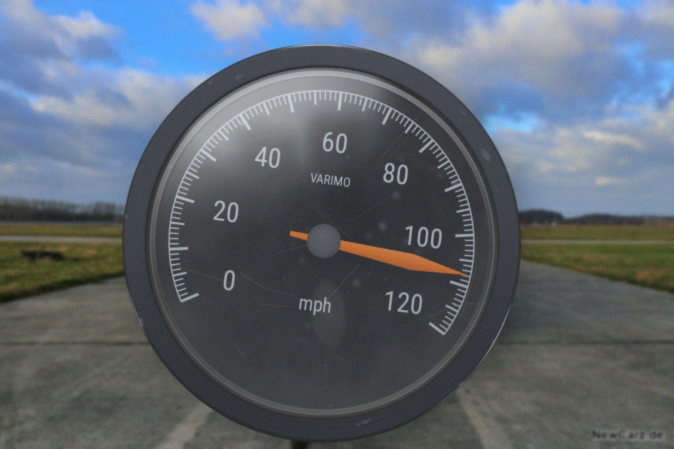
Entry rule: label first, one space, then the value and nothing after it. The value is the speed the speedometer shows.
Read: 108 mph
